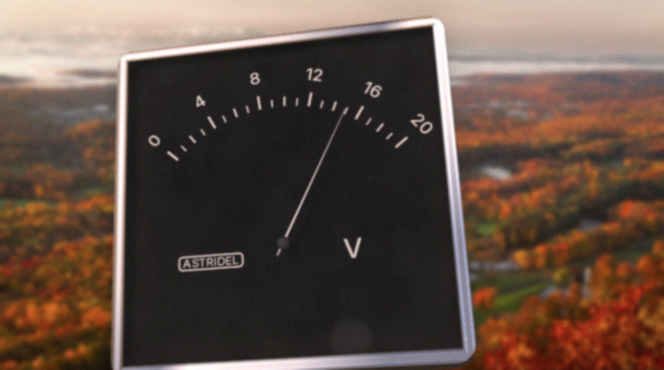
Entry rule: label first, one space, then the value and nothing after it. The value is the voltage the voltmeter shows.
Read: 15 V
